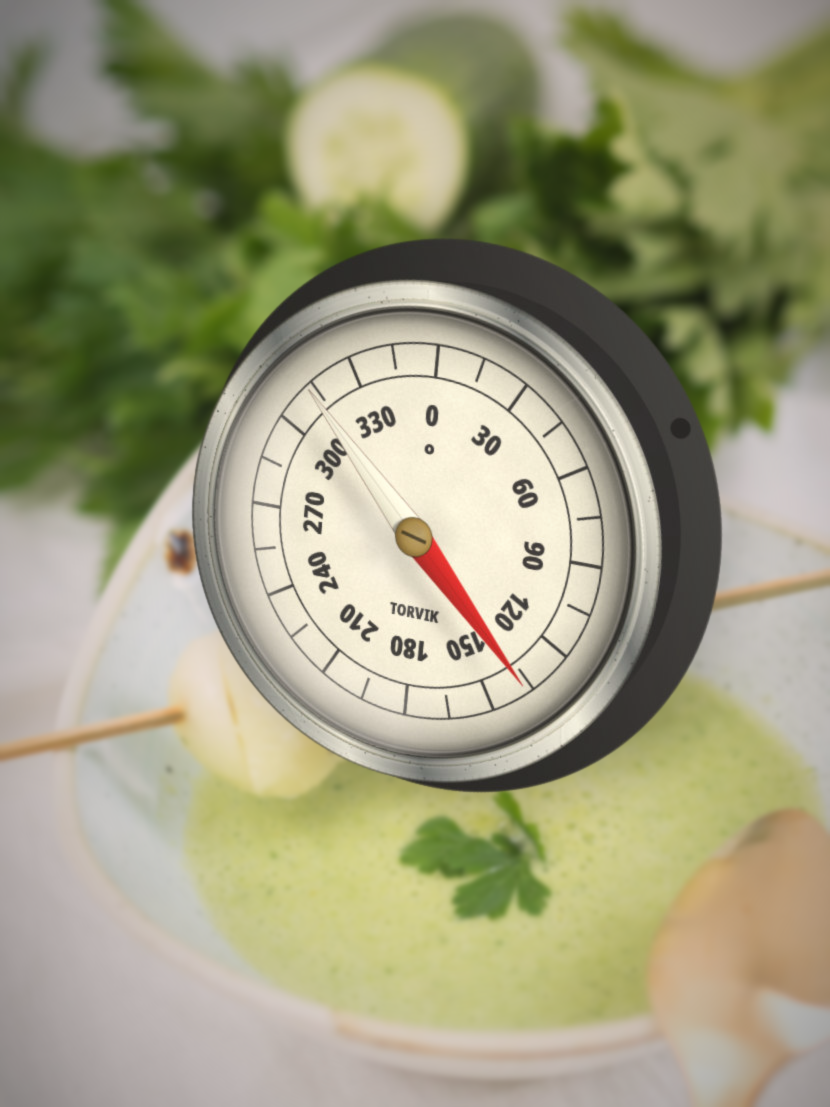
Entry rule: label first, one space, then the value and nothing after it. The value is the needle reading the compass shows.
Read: 135 °
